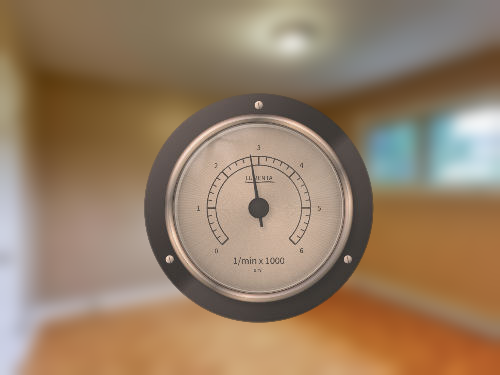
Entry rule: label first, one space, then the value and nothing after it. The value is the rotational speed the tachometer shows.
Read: 2800 rpm
